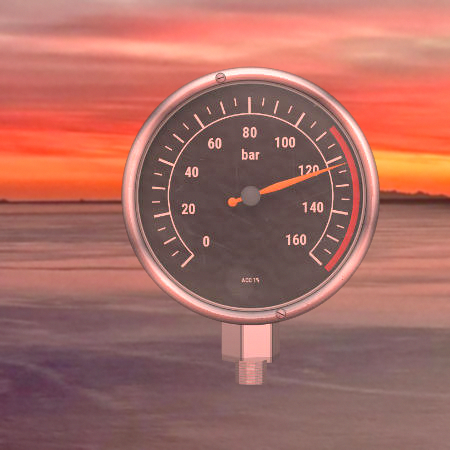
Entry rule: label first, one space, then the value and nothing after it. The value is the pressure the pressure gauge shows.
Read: 122.5 bar
